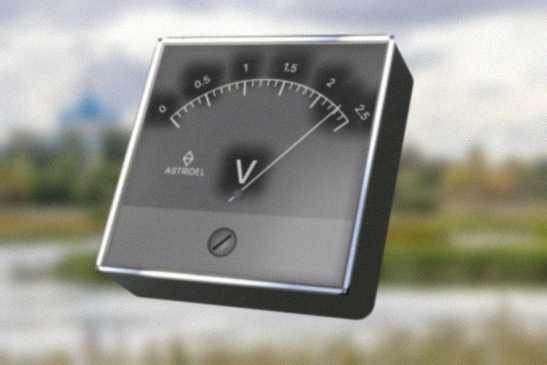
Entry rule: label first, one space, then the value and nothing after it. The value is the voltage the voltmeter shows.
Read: 2.3 V
